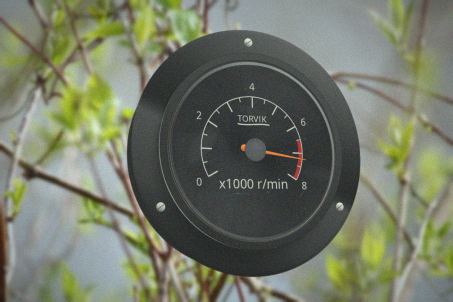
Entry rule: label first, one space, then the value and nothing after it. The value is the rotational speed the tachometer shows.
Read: 7250 rpm
